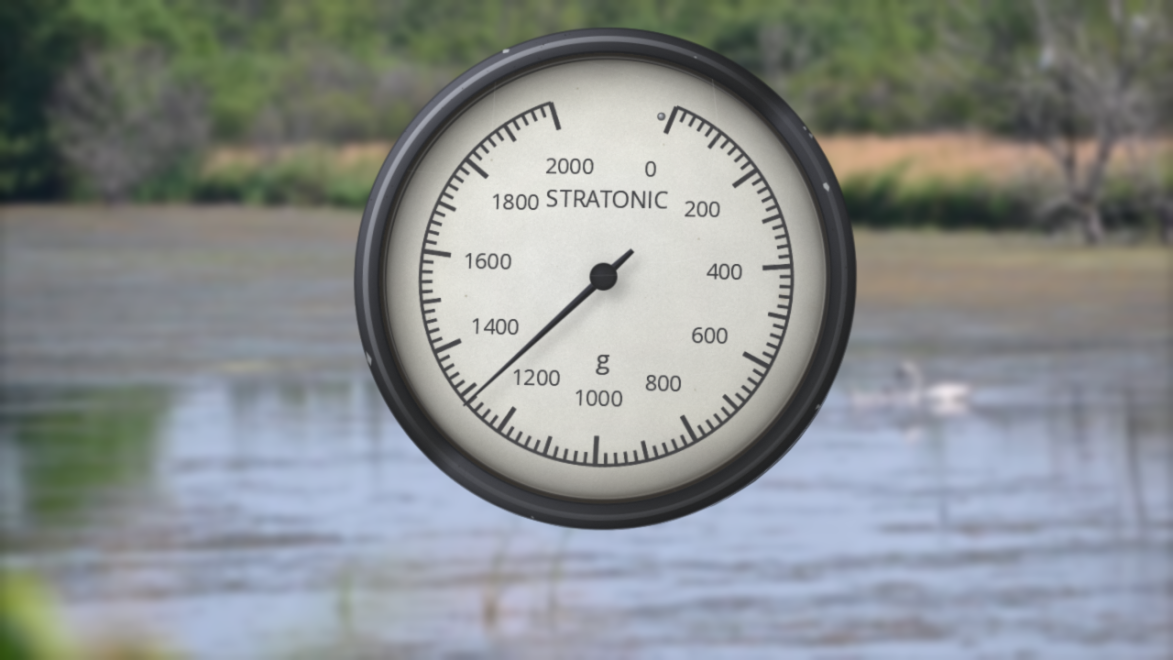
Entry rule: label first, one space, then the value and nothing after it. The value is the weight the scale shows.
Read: 1280 g
